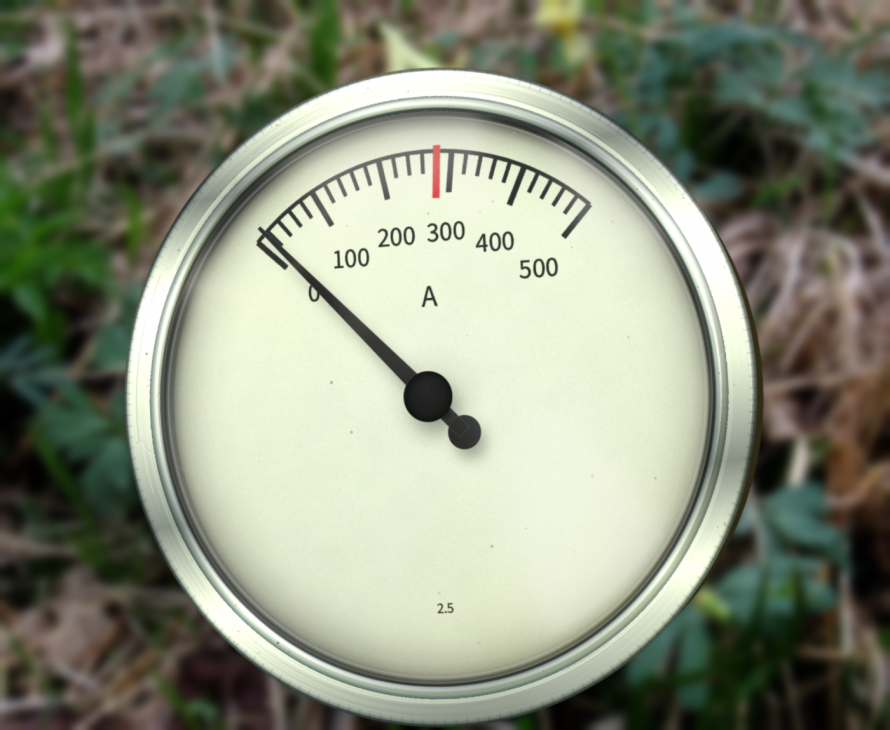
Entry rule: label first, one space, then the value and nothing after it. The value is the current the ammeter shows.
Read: 20 A
